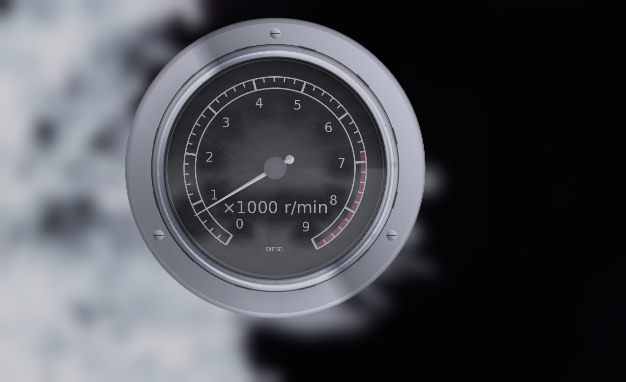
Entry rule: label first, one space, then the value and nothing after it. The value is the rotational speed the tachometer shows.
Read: 800 rpm
